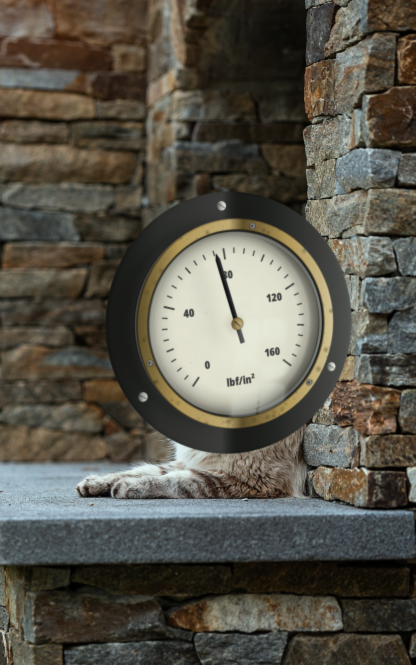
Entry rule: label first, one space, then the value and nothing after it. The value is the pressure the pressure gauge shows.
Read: 75 psi
